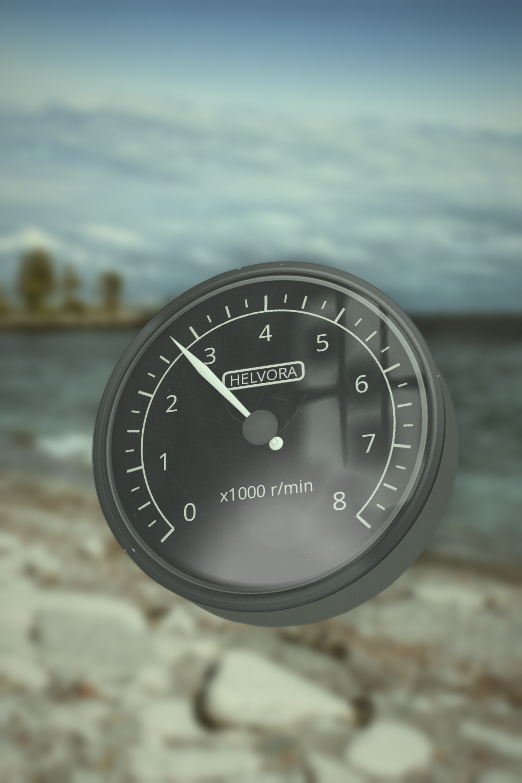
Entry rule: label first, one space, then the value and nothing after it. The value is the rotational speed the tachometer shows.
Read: 2750 rpm
